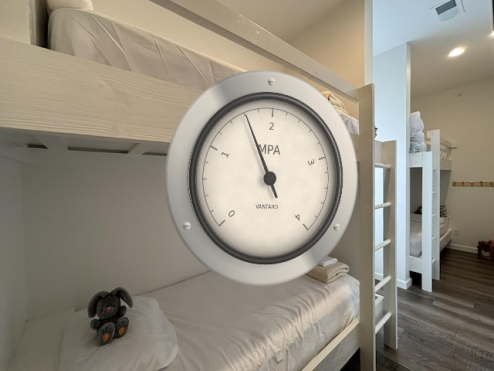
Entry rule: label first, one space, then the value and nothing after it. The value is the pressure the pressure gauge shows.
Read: 1.6 MPa
